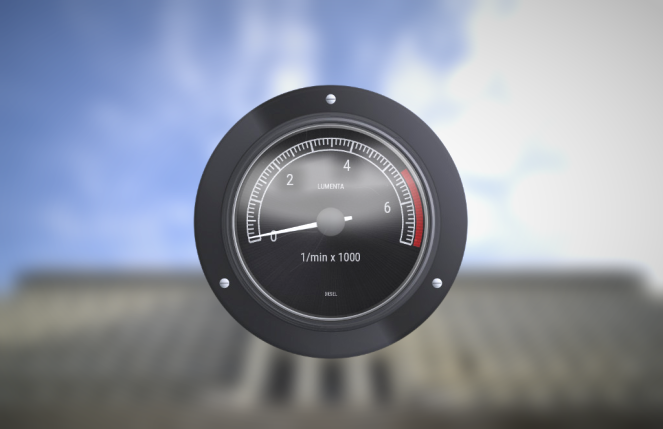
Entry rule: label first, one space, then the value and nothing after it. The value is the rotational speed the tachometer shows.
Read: 100 rpm
